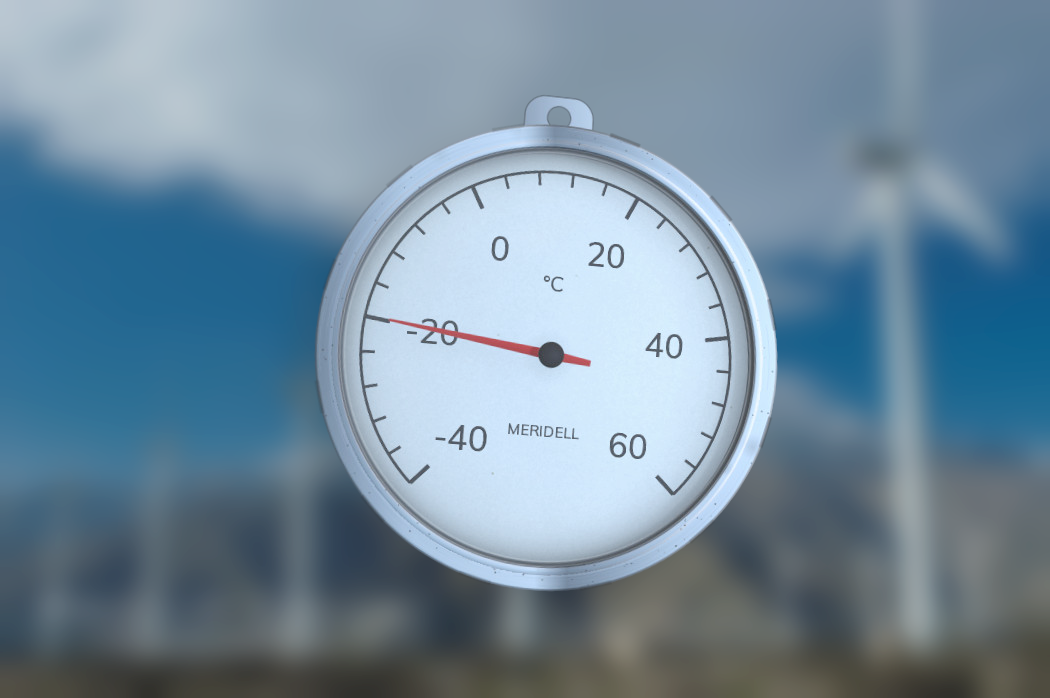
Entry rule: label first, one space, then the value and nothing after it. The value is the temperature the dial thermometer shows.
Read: -20 °C
